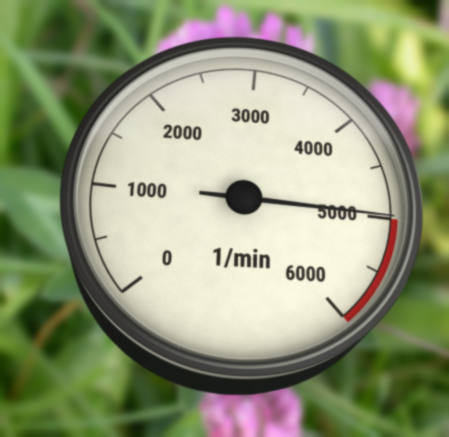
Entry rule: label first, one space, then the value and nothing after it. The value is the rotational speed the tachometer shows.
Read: 5000 rpm
